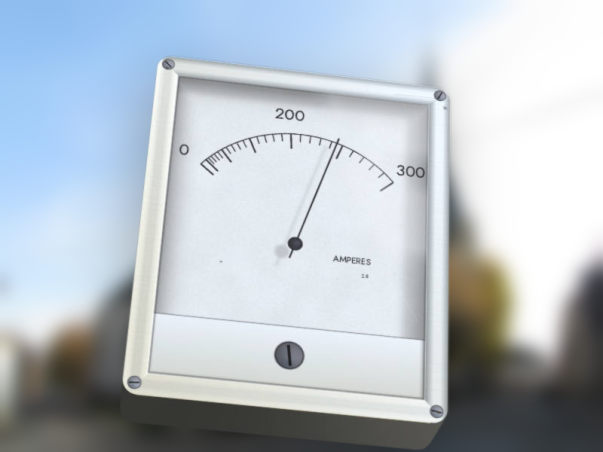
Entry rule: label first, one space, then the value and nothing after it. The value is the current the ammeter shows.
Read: 245 A
